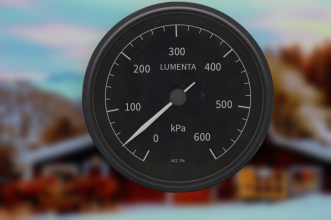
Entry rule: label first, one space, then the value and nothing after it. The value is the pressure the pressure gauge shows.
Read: 40 kPa
